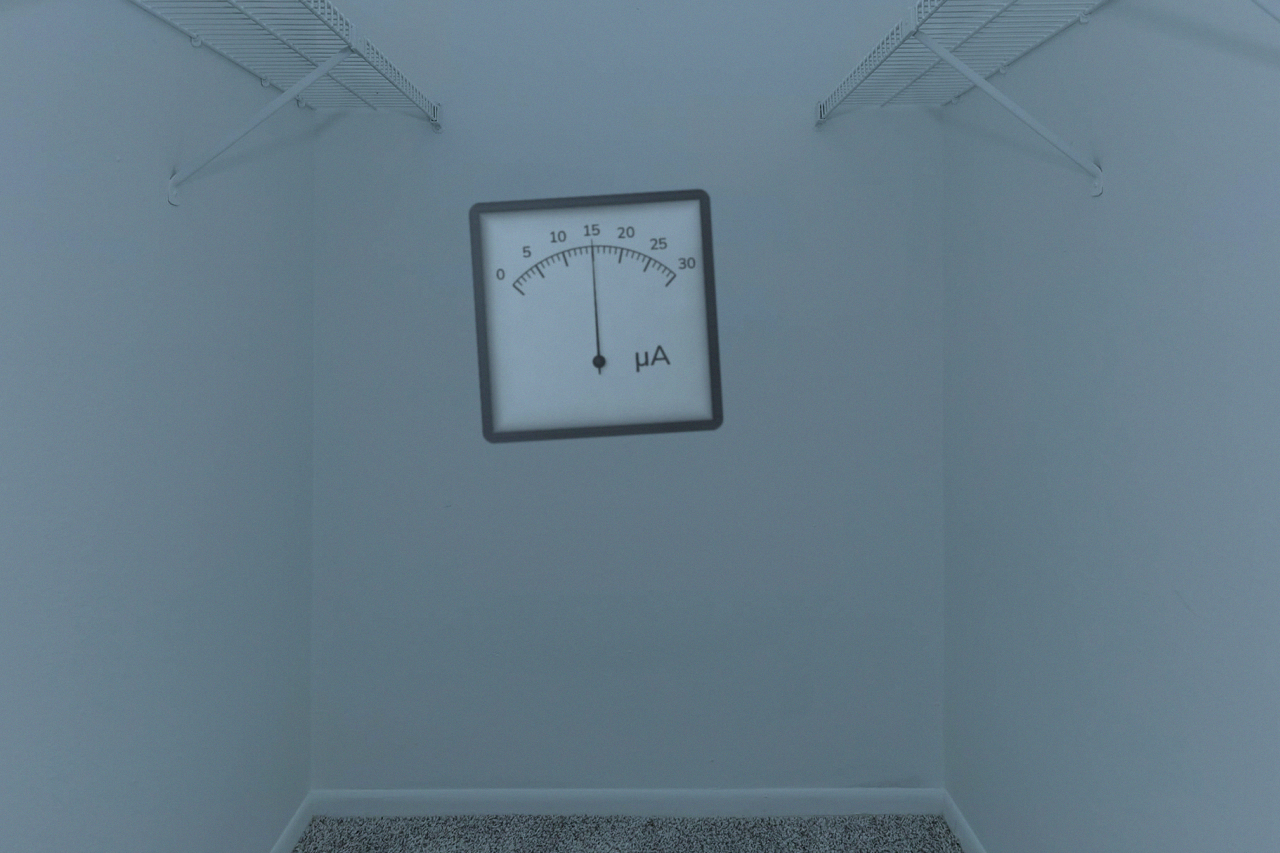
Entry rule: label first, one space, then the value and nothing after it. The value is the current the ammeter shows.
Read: 15 µA
